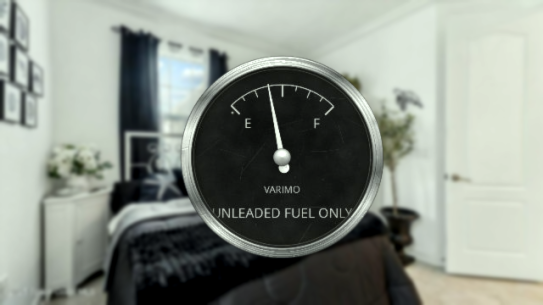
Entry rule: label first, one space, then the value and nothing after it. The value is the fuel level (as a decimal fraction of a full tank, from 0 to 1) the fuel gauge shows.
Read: 0.375
